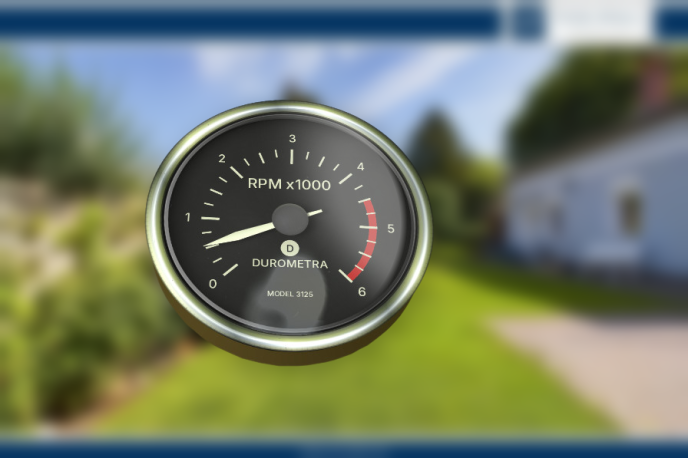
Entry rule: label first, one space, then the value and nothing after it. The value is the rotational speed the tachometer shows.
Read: 500 rpm
